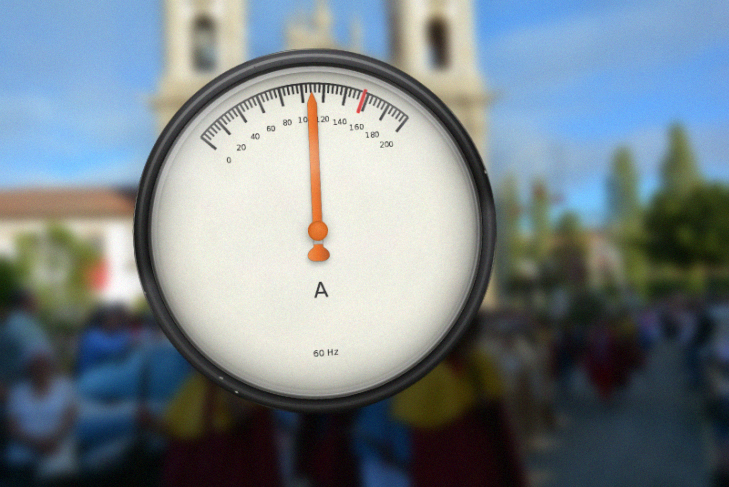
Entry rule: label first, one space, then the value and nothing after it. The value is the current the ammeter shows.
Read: 108 A
